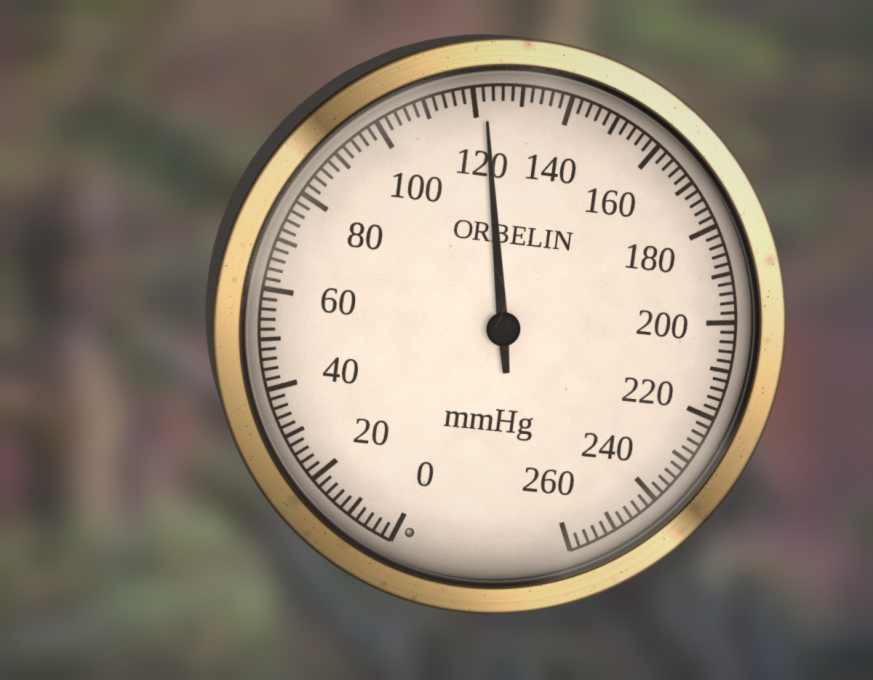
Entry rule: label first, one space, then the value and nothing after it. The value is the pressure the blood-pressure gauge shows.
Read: 122 mmHg
